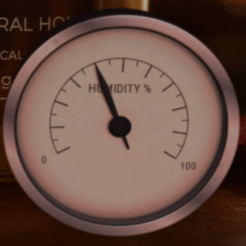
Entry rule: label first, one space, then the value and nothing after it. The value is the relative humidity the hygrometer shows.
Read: 40 %
